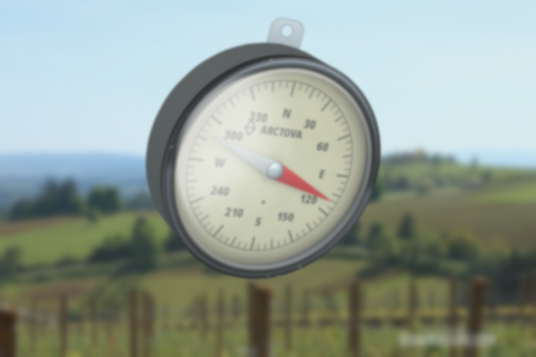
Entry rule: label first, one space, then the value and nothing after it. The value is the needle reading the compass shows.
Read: 110 °
